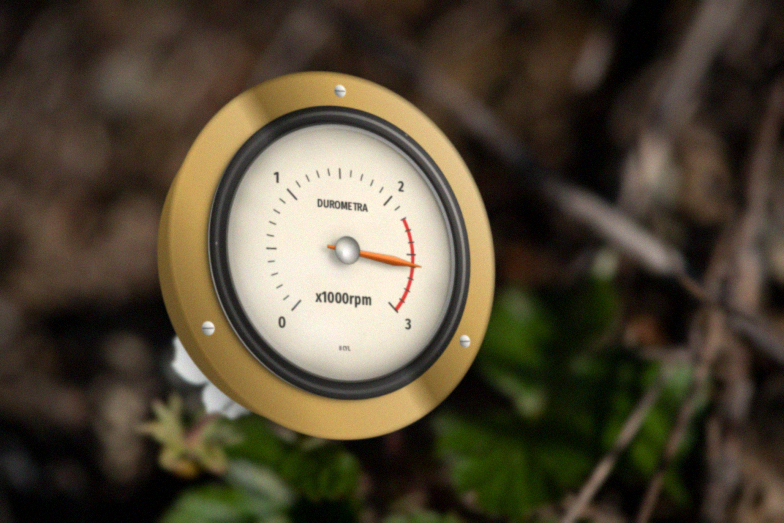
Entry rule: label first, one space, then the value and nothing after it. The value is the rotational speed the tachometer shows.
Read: 2600 rpm
